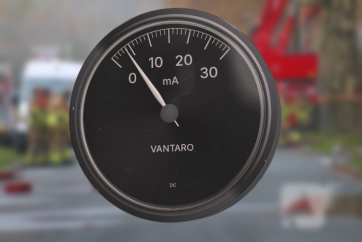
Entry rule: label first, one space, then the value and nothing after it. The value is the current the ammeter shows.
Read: 4 mA
